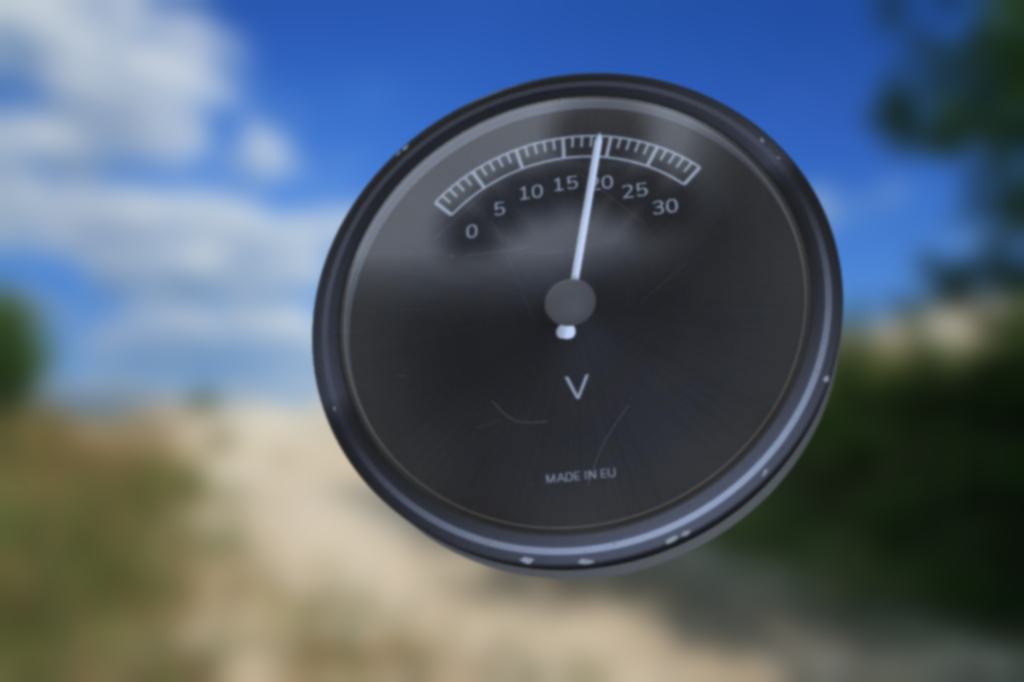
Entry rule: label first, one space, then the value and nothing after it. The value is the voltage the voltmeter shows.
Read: 19 V
